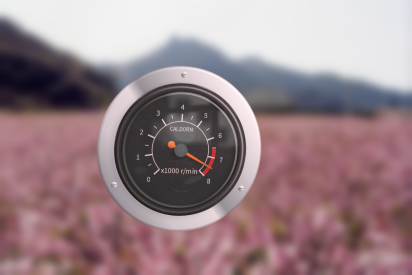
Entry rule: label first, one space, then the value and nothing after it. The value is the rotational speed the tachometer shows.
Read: 7500 rpm
